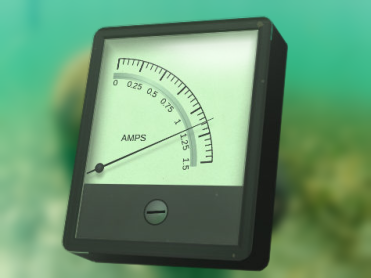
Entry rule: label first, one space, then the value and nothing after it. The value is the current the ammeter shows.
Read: 1.15 A
